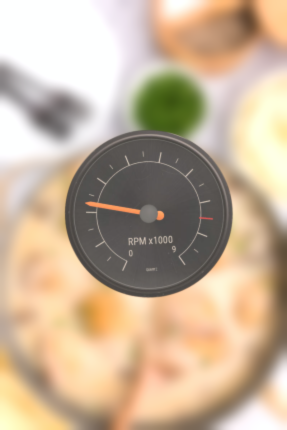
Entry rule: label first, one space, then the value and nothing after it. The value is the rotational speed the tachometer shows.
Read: 2250 rpm
